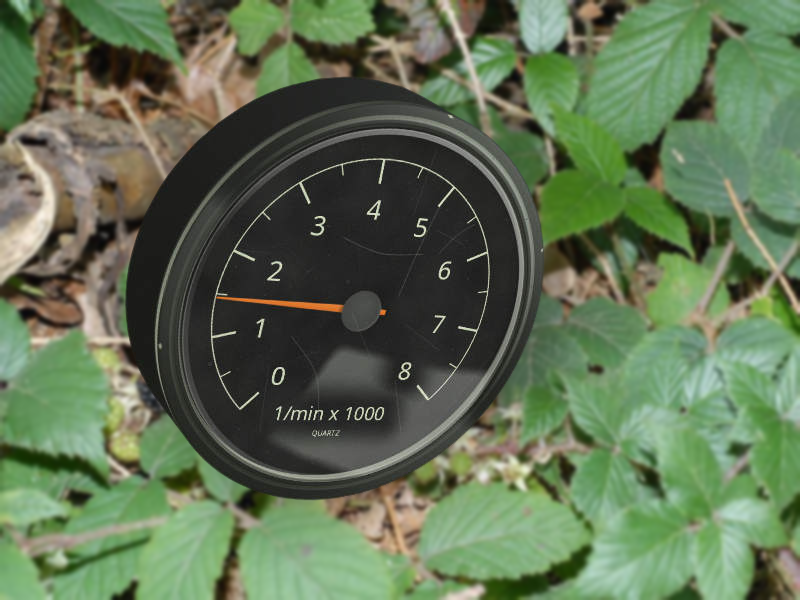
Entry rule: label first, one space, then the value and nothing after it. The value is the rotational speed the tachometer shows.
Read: 1500 rpm
